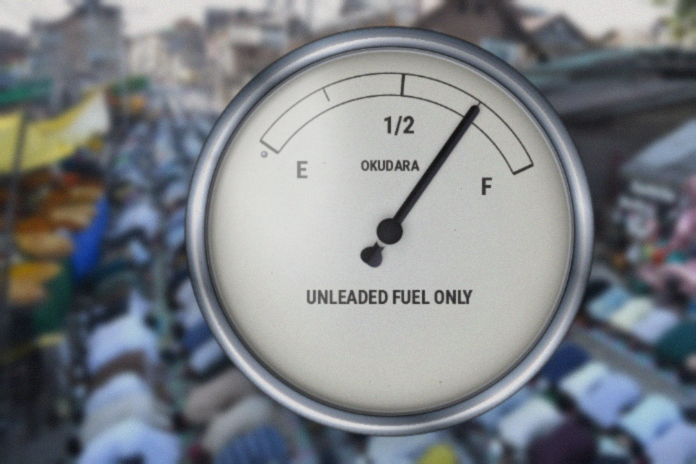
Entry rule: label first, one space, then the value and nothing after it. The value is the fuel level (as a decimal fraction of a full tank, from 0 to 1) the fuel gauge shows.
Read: 0.75
